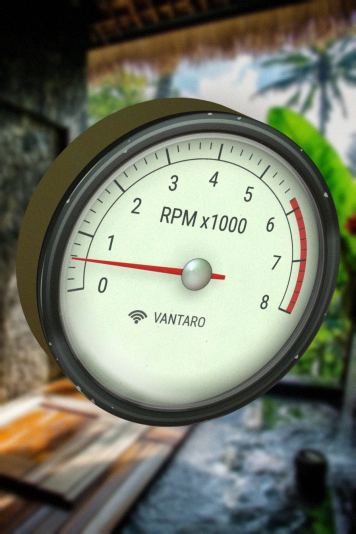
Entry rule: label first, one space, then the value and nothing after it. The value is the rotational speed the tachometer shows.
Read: 600 rpm
